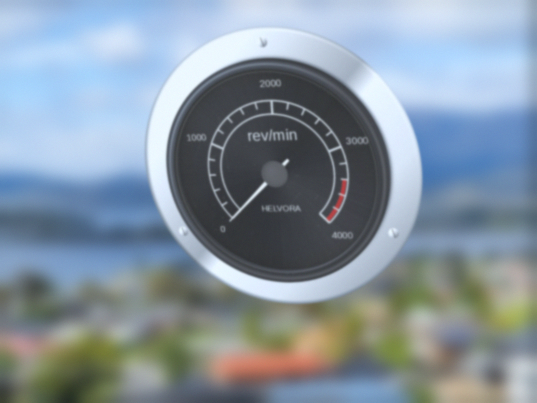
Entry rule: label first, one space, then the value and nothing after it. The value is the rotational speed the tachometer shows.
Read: 0 rpm
